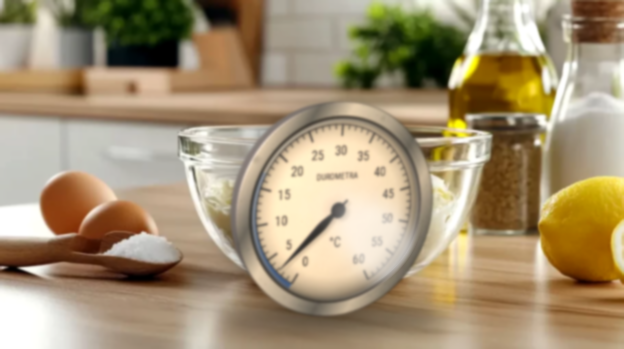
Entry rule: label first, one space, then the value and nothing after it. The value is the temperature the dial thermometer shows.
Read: 3 °C
